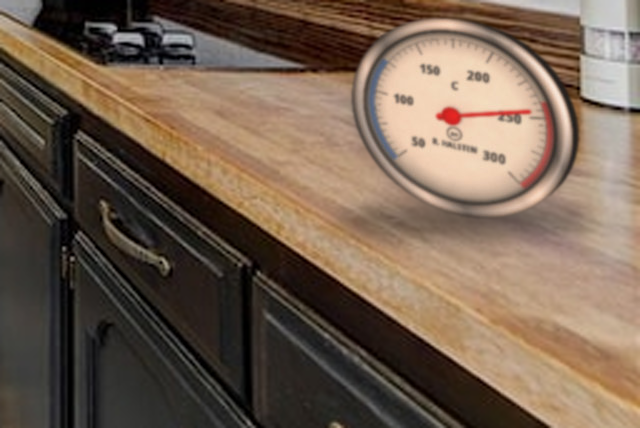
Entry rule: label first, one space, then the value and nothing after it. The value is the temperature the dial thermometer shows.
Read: 245 °C
